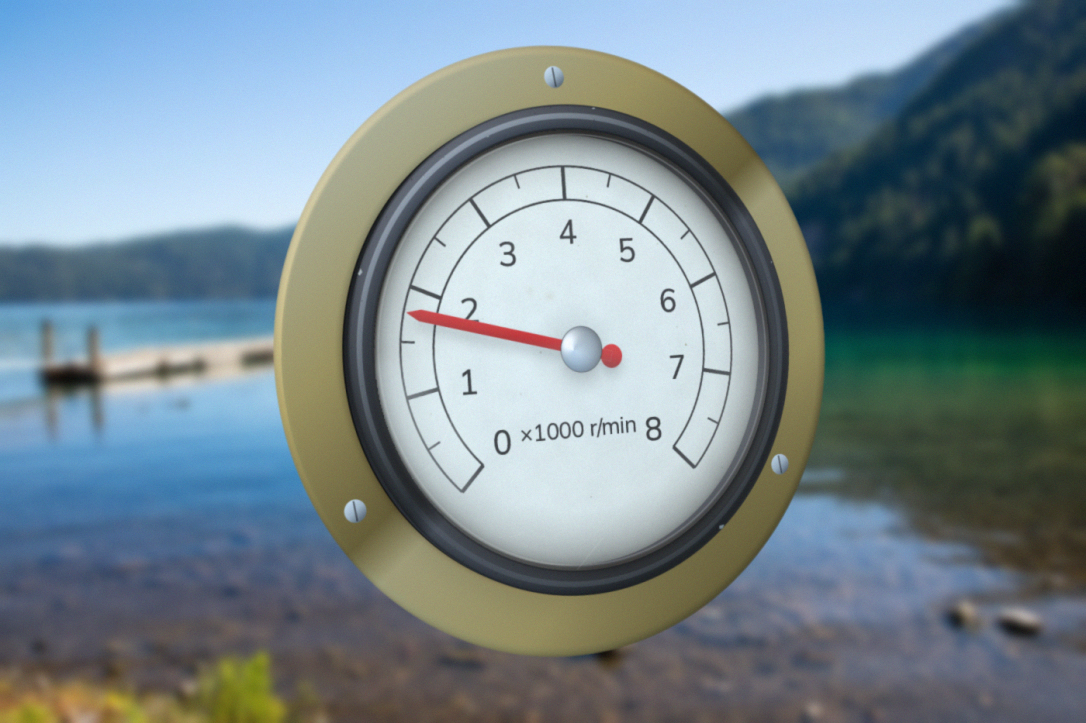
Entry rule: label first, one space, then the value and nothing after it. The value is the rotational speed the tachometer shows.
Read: 1750 rpm
